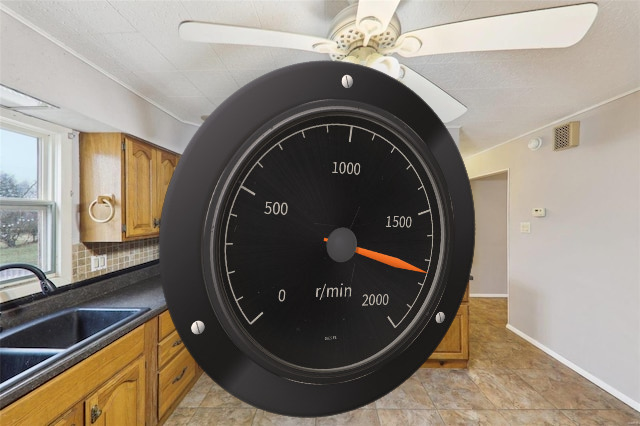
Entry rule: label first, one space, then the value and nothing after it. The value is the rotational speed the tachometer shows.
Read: 1750 rpm
